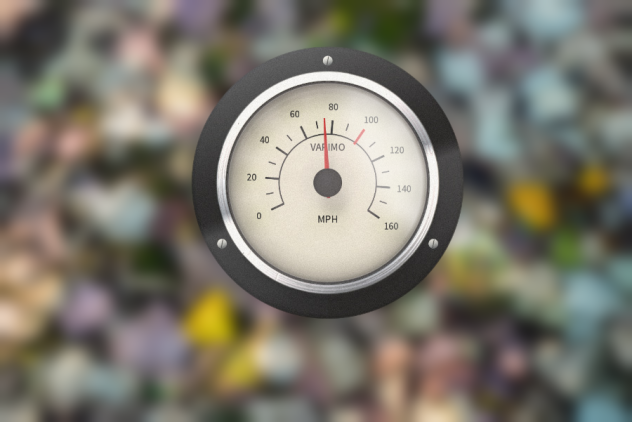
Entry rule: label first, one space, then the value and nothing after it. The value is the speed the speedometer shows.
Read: 75 mph
